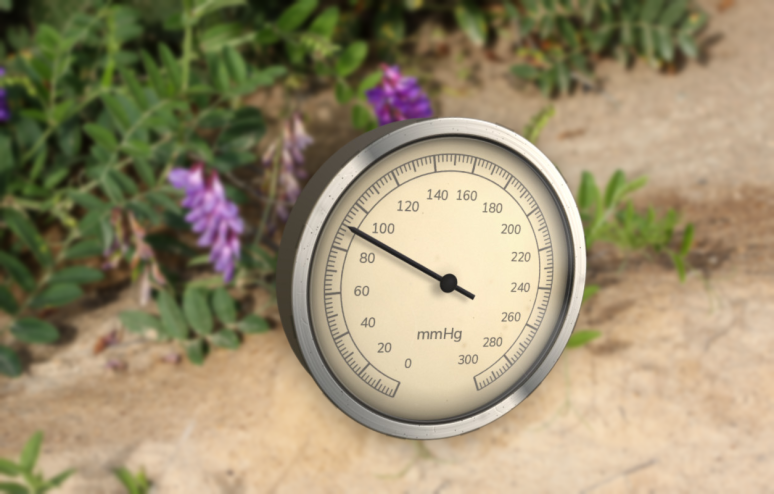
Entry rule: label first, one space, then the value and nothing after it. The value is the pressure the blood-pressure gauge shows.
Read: 90 mmHg
